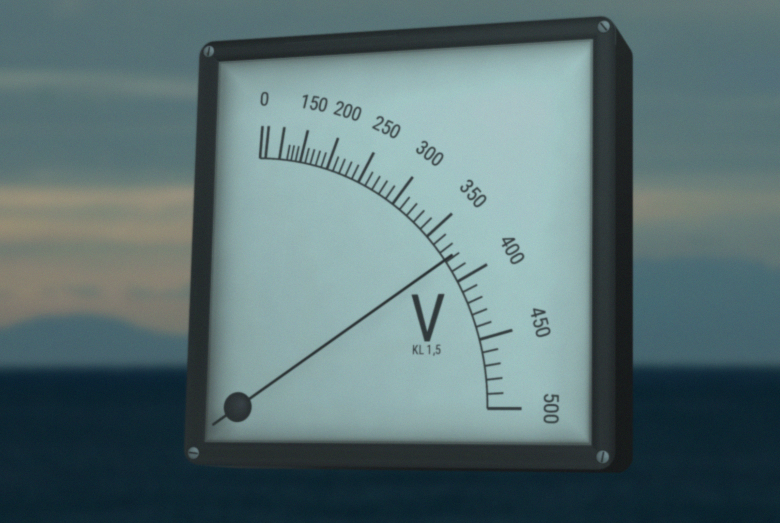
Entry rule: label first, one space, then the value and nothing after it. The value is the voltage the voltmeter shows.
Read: 380 V
